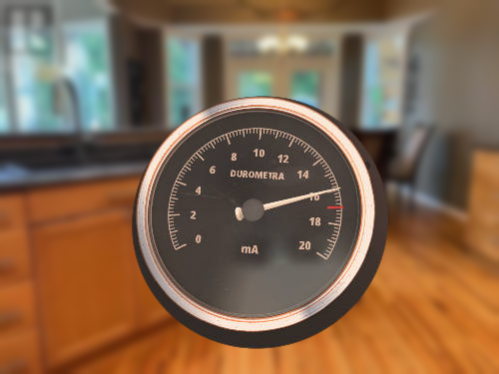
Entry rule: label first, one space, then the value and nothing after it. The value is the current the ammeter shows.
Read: 16 mA
